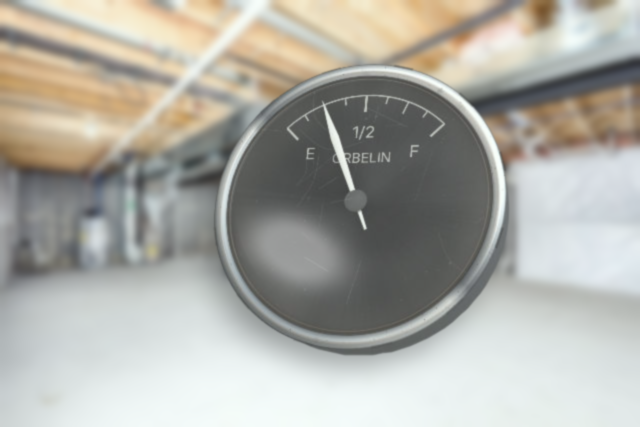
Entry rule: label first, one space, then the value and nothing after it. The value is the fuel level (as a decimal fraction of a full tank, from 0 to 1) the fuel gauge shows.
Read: 0.25
